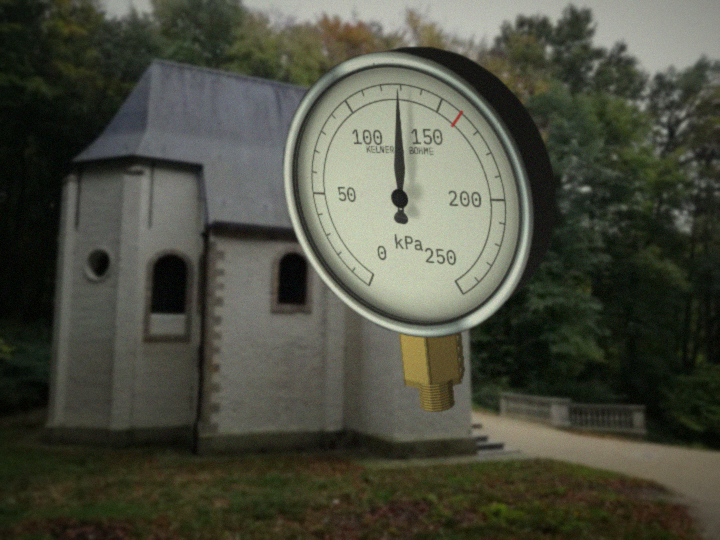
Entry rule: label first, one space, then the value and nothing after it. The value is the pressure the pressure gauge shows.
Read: 130 kPa
